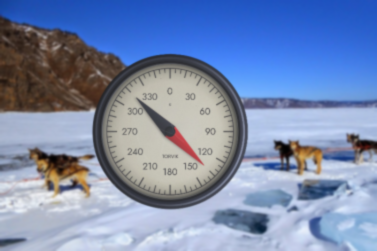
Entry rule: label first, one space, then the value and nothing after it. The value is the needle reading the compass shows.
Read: 135 °
